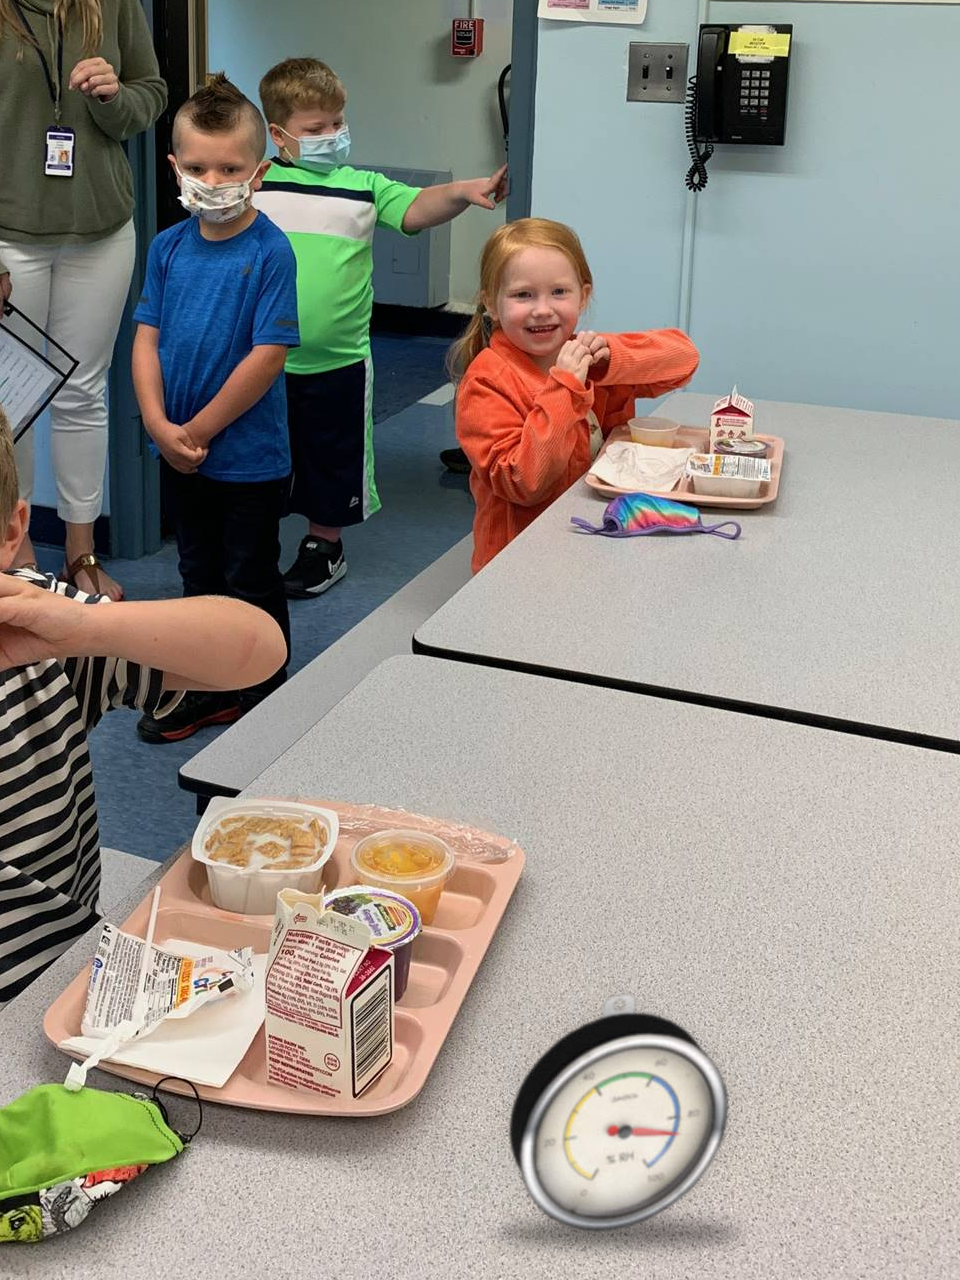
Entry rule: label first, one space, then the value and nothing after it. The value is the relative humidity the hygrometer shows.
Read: 85 %
